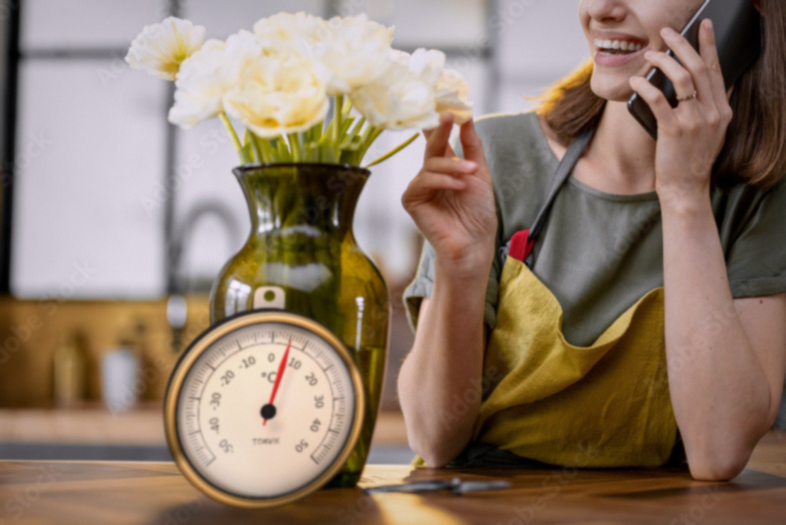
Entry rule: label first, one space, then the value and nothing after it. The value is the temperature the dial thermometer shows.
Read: 5 °C
